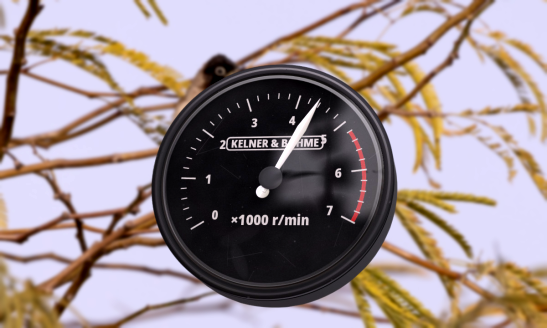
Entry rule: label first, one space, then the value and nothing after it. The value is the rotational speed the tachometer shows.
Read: 4400 rpm
